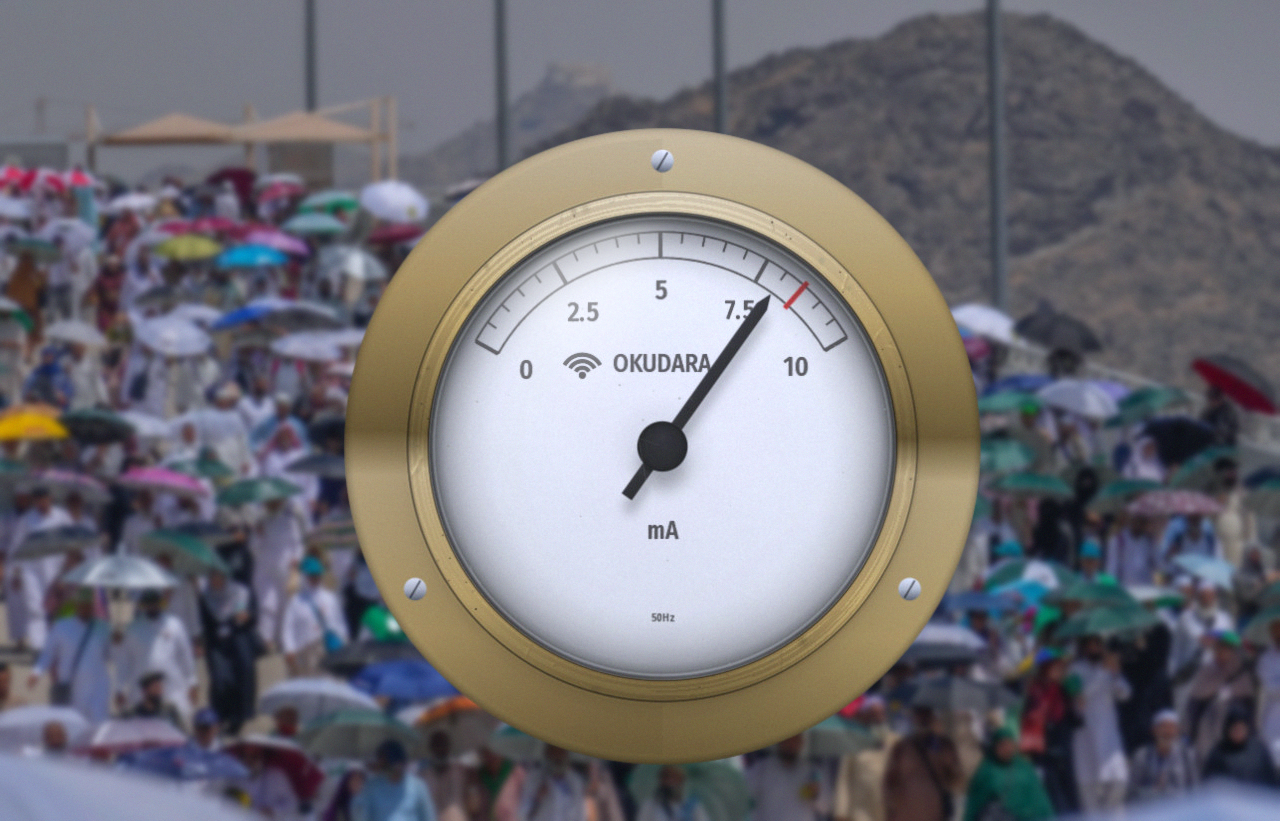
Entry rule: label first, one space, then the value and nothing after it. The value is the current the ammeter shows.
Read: 8 mA
